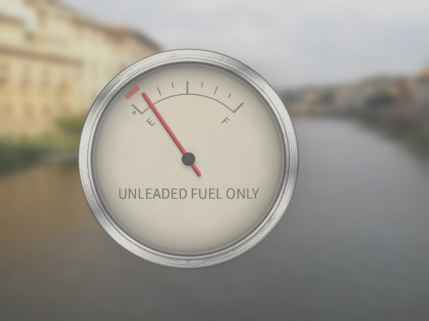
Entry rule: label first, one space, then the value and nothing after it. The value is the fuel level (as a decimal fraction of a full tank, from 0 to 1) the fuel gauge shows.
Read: 0.125
